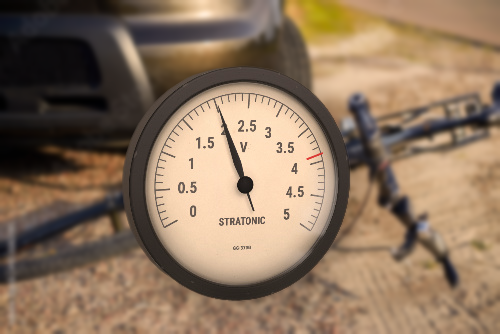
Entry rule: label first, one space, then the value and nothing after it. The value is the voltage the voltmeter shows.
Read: 2 V
